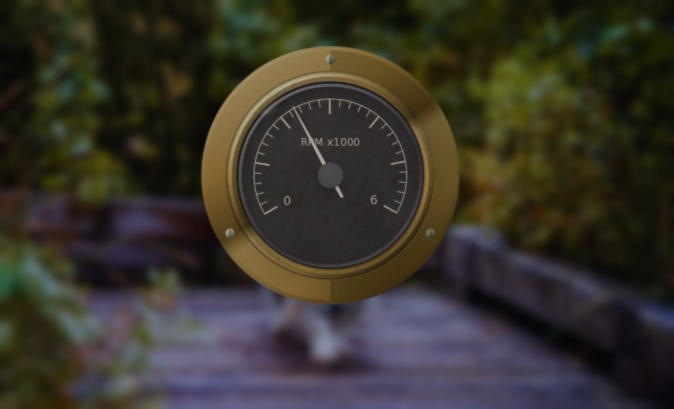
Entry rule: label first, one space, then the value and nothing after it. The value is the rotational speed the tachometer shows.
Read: 2300 rpm
